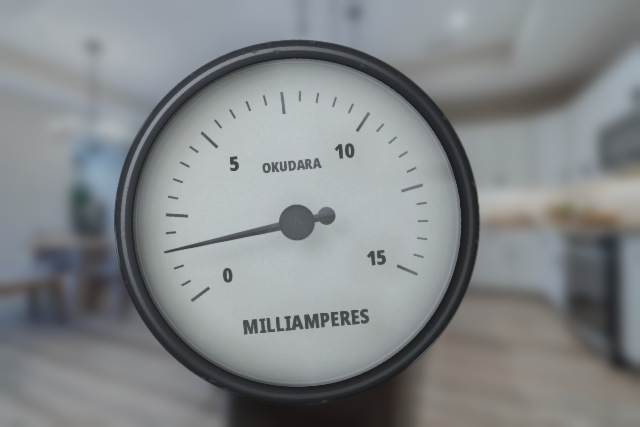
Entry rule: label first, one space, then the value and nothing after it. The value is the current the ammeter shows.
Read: 1.5 mA
